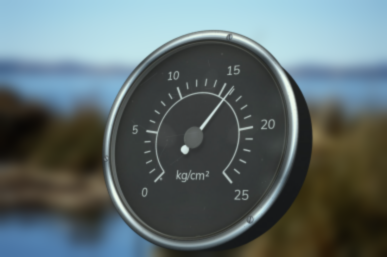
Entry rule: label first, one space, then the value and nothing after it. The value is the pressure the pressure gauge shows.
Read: 16 kg/cm²
